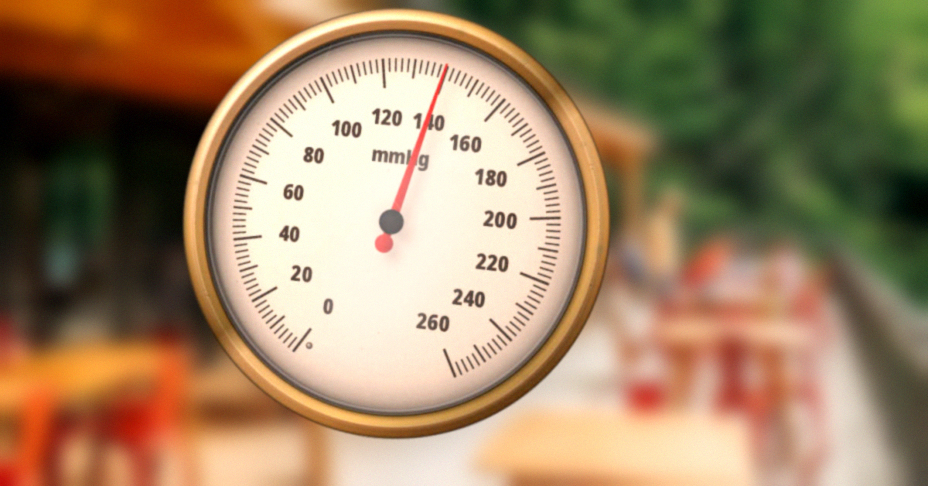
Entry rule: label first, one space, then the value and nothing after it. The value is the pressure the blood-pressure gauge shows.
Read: 140 mmHg
